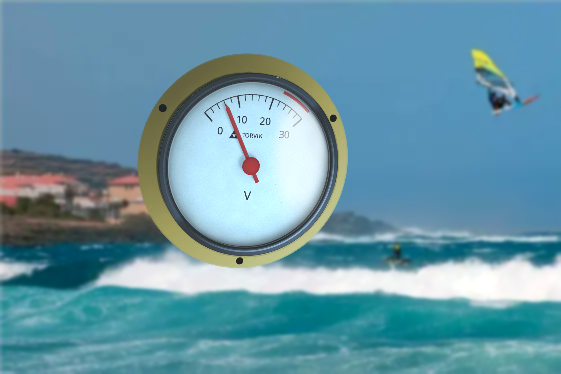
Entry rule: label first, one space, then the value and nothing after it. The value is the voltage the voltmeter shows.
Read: 6 V
